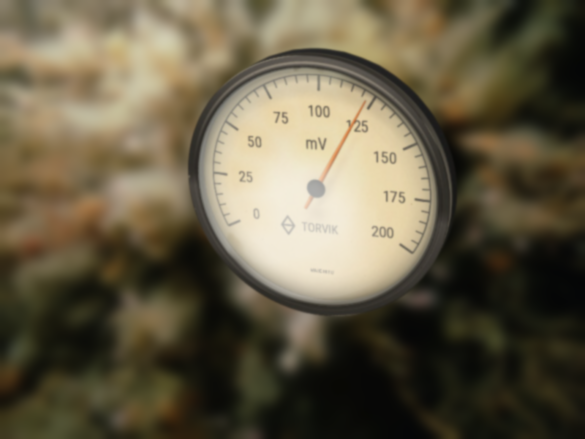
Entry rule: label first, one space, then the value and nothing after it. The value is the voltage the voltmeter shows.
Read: 122.5 mV
